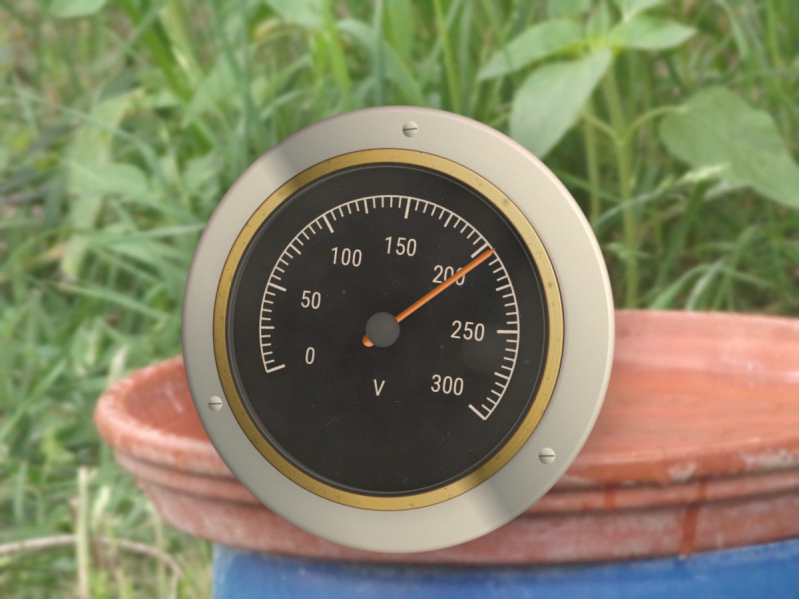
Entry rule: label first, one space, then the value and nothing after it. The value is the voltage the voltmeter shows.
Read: 205 V
